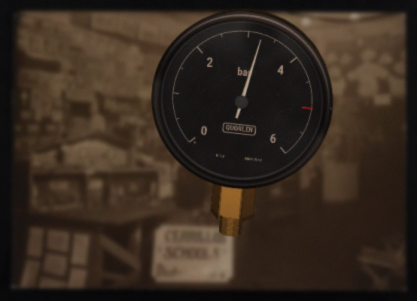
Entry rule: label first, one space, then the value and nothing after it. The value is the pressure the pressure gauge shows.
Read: 3.25 bar
